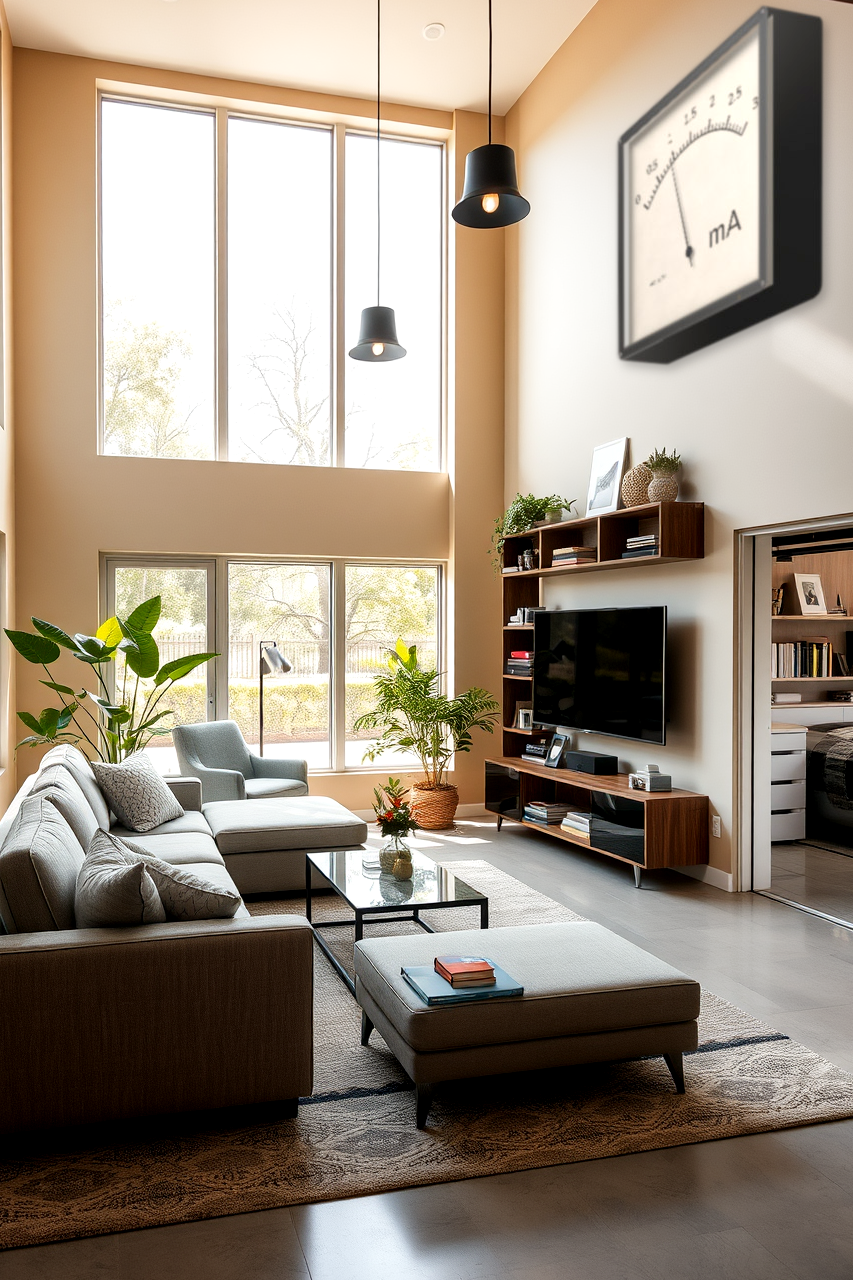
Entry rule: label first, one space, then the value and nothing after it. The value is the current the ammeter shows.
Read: 1 mA
